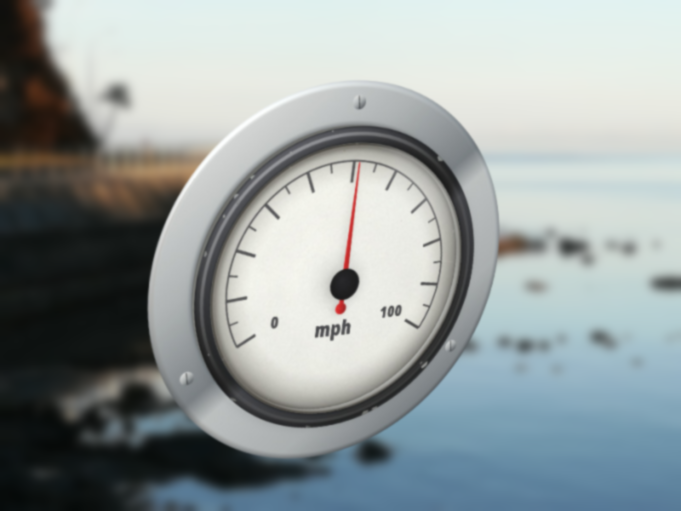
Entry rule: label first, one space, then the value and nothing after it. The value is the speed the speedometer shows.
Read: 50 mph
